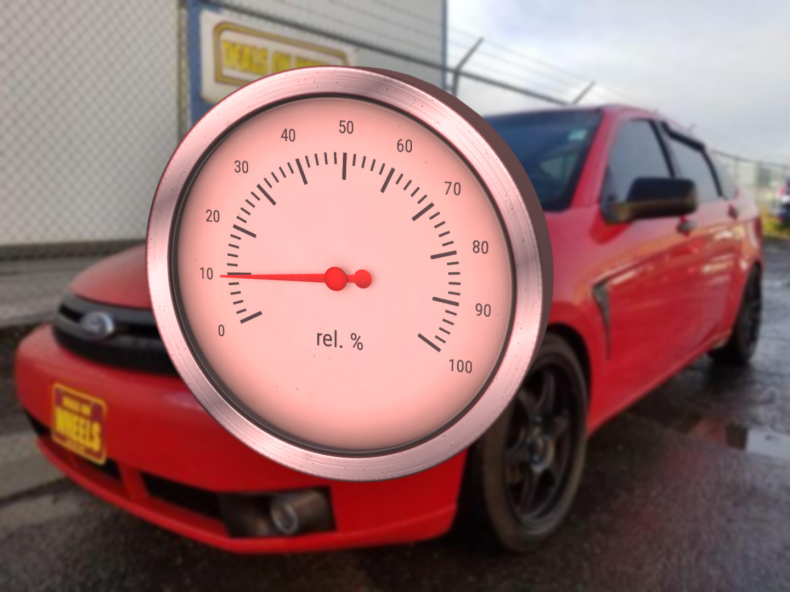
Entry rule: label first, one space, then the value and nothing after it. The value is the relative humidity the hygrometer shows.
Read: 10 %
